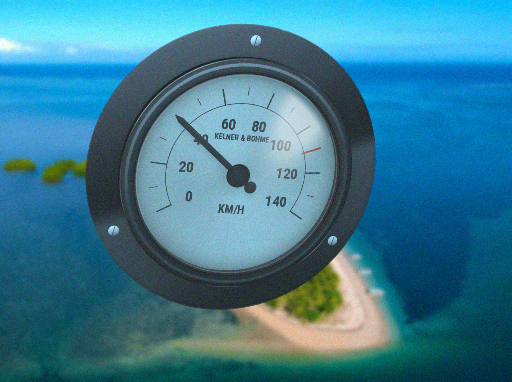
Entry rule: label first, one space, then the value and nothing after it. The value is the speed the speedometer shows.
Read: 40 km/h
